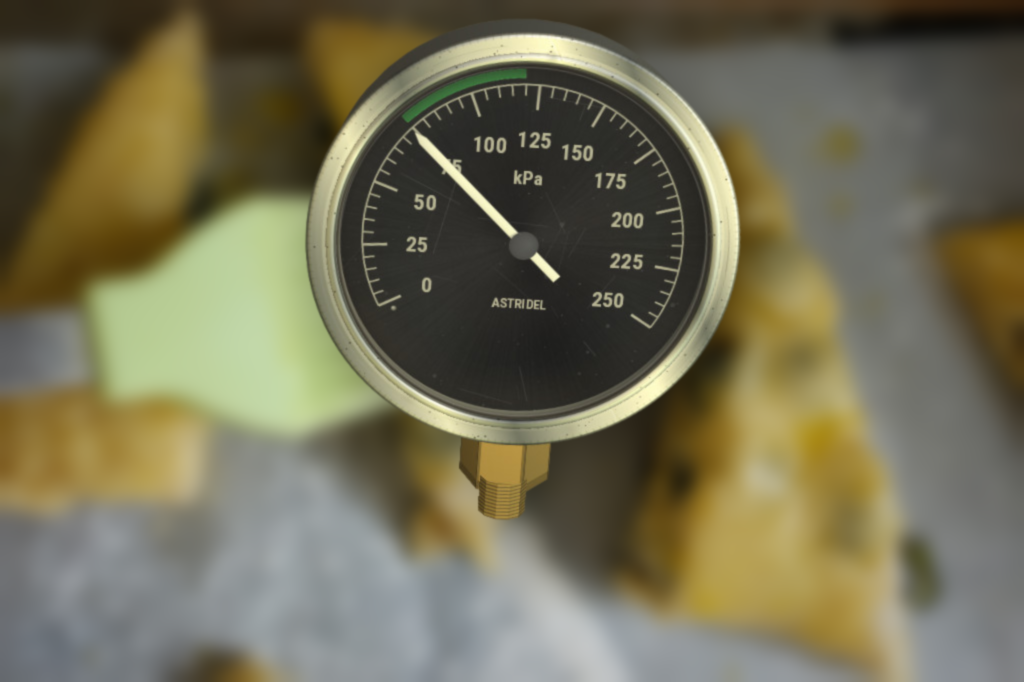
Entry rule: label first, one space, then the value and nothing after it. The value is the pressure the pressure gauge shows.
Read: 75 kPa
